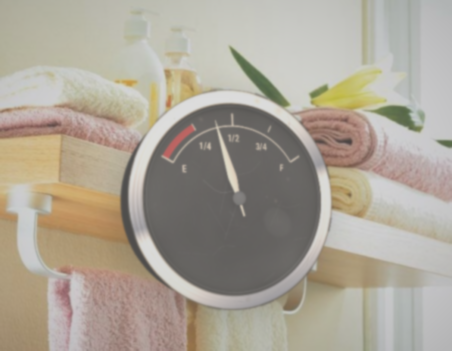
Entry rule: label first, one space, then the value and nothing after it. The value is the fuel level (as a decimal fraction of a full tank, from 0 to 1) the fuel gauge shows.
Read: 0.375
